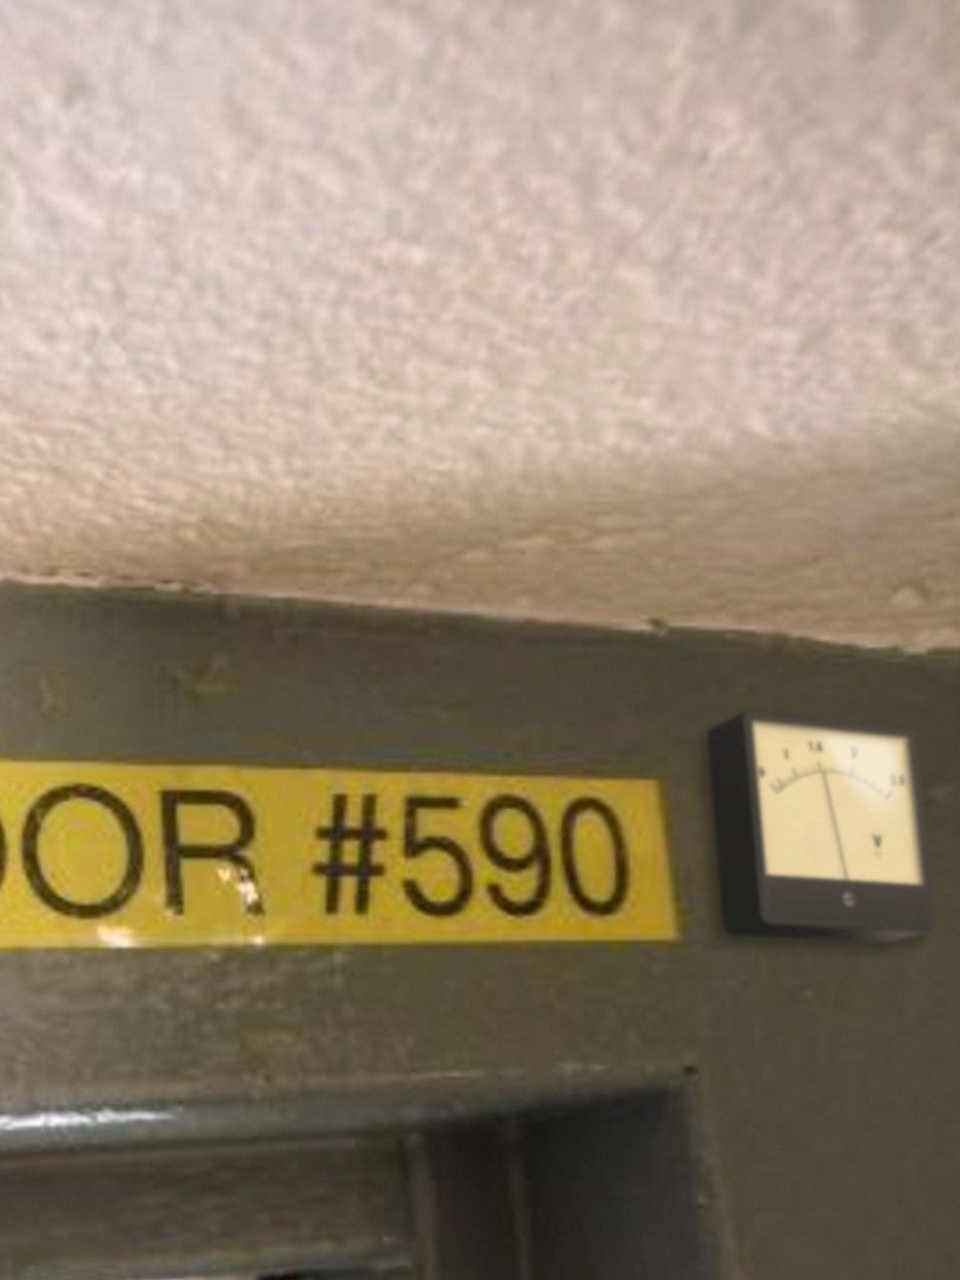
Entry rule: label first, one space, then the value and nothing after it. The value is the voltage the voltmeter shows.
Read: 1.5 V
